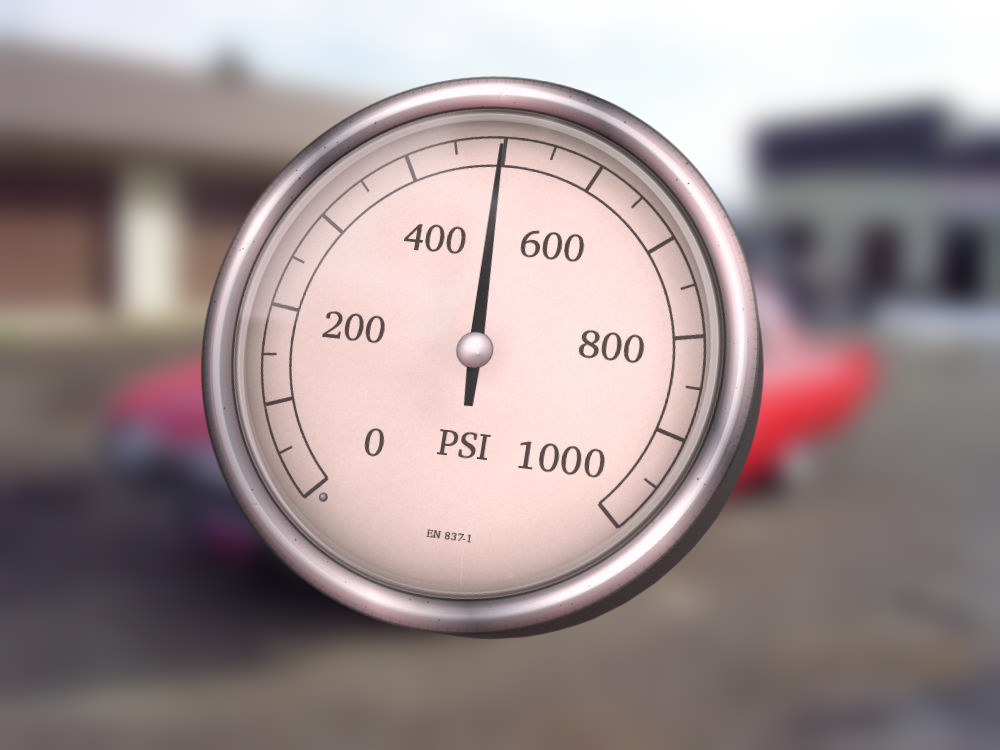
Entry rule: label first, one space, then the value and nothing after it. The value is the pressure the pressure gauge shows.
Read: 500 psi
